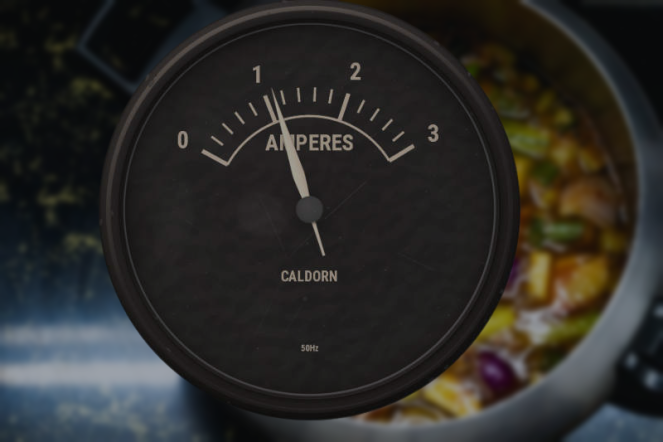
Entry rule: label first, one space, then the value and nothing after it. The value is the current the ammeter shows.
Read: 1.1 A
